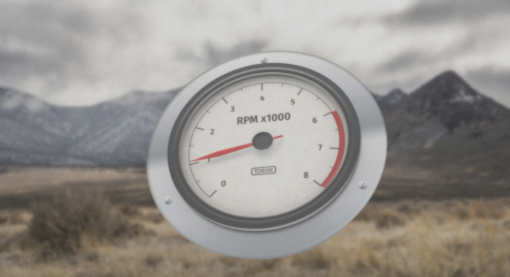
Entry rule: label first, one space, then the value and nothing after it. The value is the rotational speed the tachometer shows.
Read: 1000 rpm
